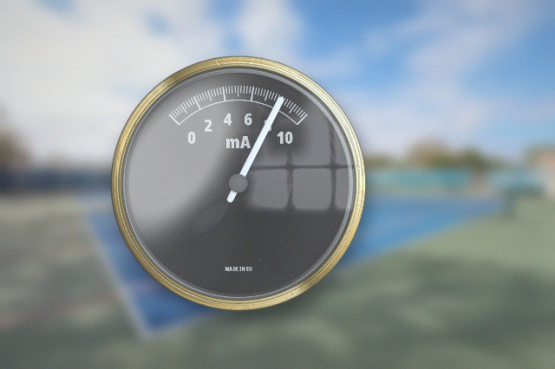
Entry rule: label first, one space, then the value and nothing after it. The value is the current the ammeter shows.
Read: 8 mA
